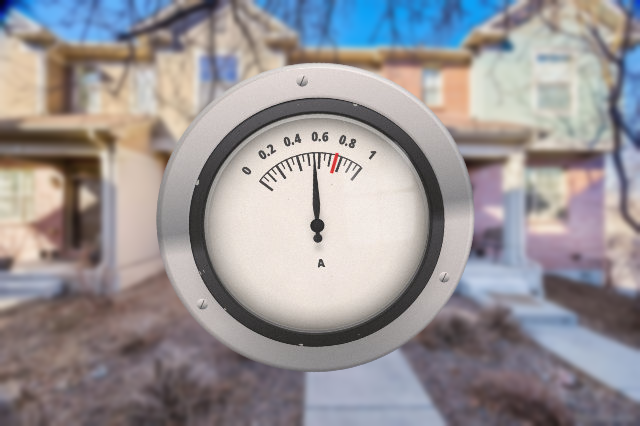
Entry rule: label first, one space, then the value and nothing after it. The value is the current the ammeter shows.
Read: 0.55 A
